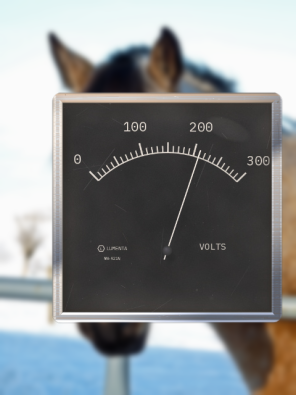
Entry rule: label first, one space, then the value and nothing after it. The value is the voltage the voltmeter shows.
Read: 210 V
